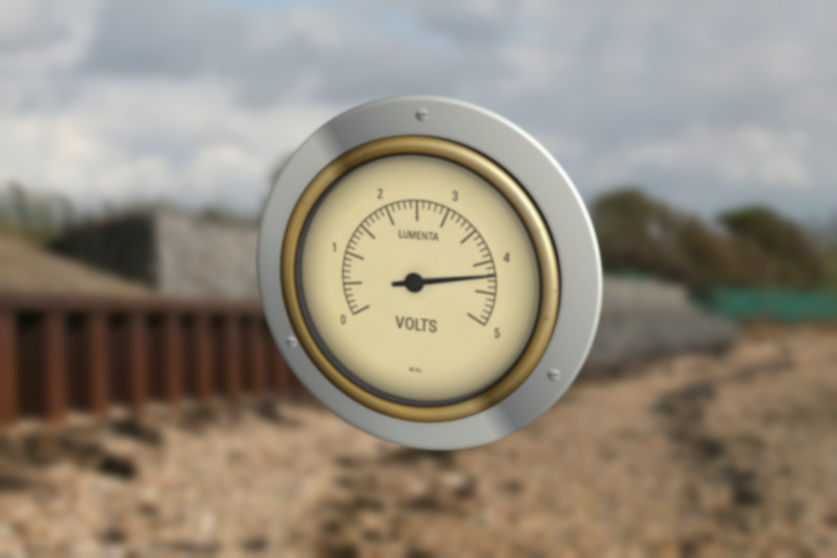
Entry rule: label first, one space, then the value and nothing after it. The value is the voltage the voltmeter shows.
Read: 4.2 V
